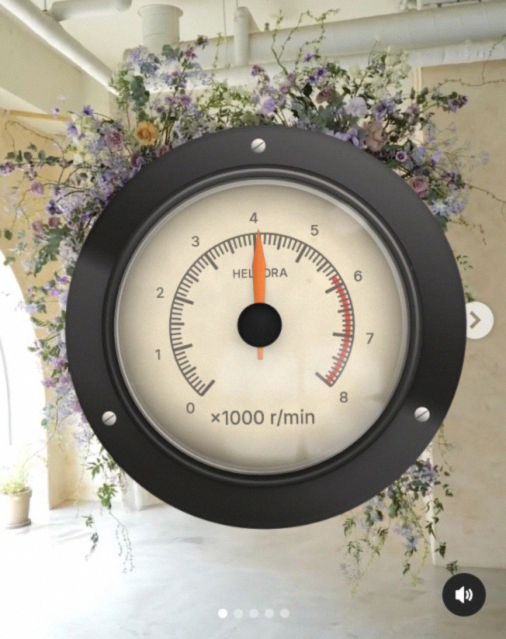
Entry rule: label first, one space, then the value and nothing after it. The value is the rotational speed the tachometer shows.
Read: 4100 rpm
